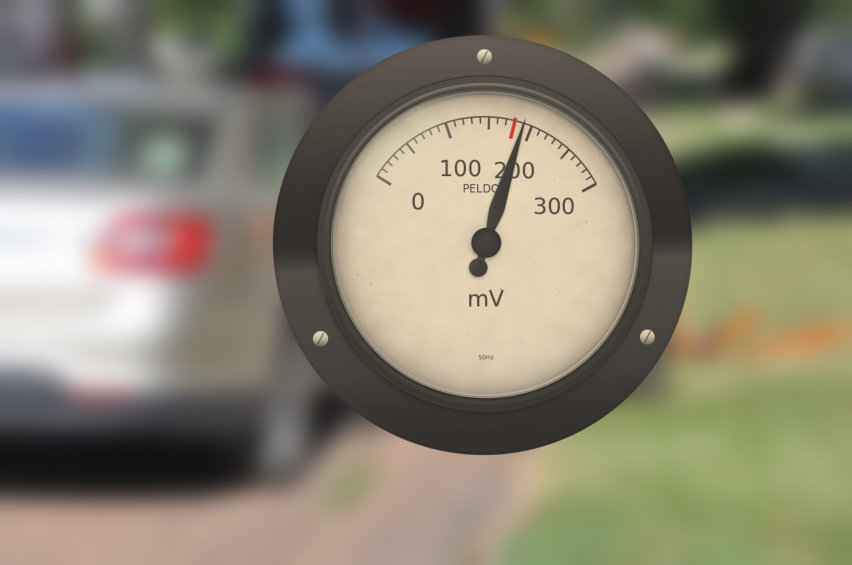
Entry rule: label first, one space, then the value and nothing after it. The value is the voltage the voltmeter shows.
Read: 190 mV
